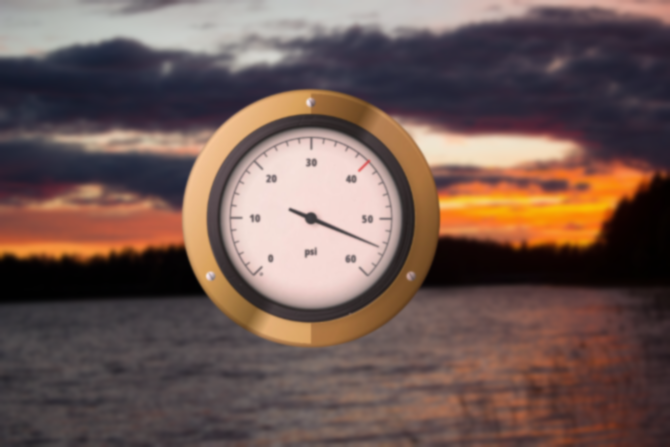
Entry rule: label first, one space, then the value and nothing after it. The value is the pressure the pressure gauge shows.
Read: 55 psi
